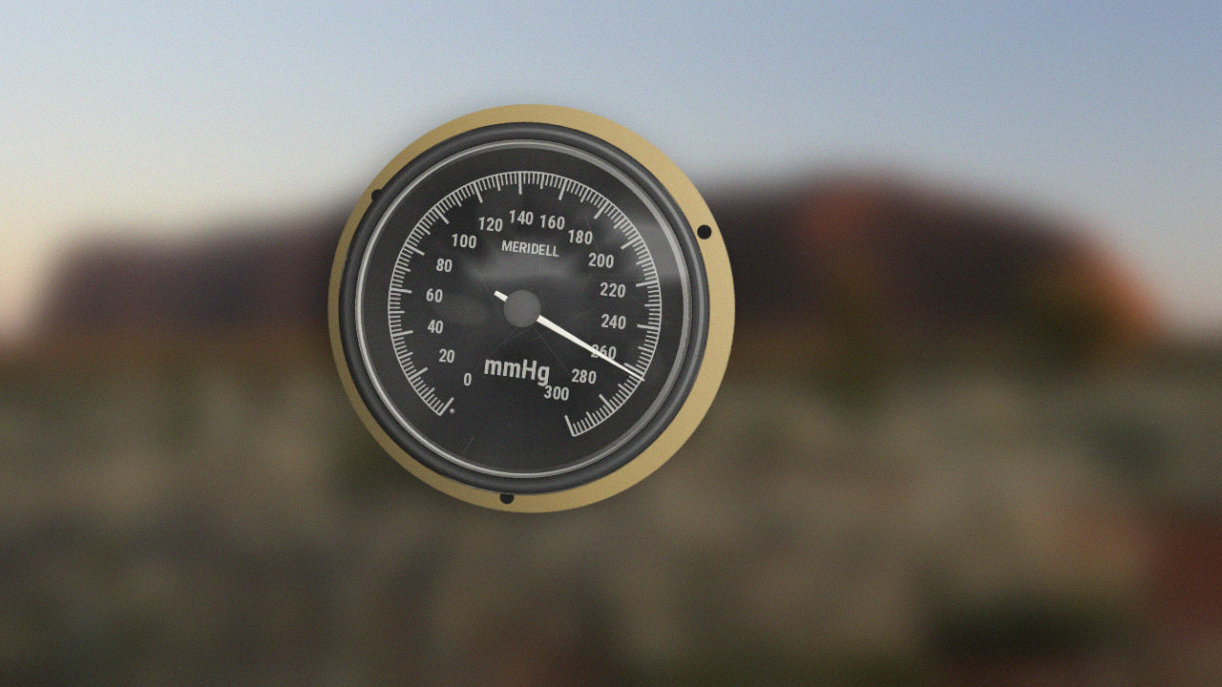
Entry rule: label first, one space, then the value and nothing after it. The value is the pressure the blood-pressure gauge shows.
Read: 262 mmHg
